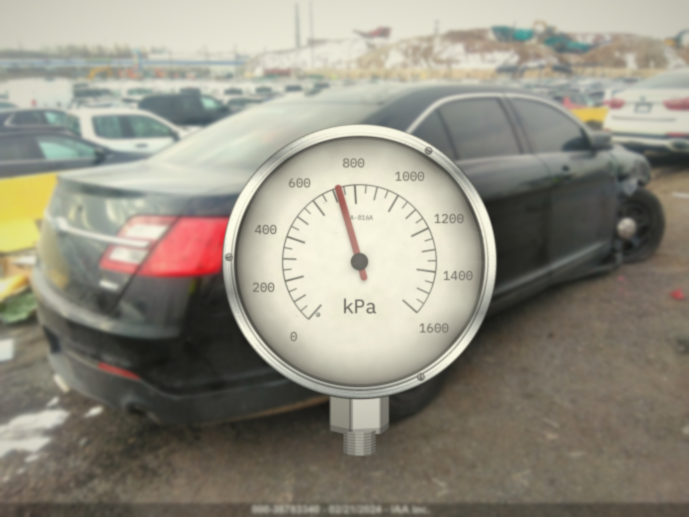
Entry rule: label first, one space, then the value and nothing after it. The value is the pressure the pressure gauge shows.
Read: 725 kPa
